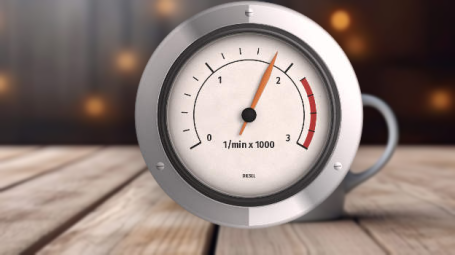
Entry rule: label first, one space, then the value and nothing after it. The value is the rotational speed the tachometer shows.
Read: 1800 rpm
